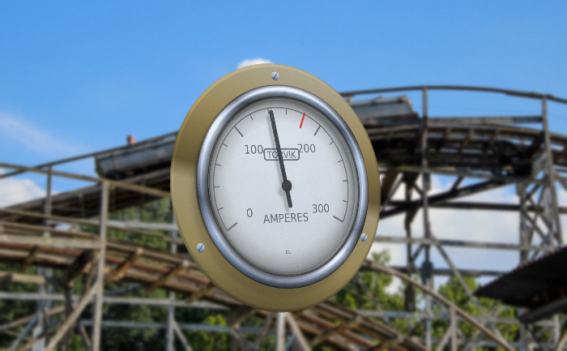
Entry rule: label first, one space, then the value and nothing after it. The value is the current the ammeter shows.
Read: 140 A
